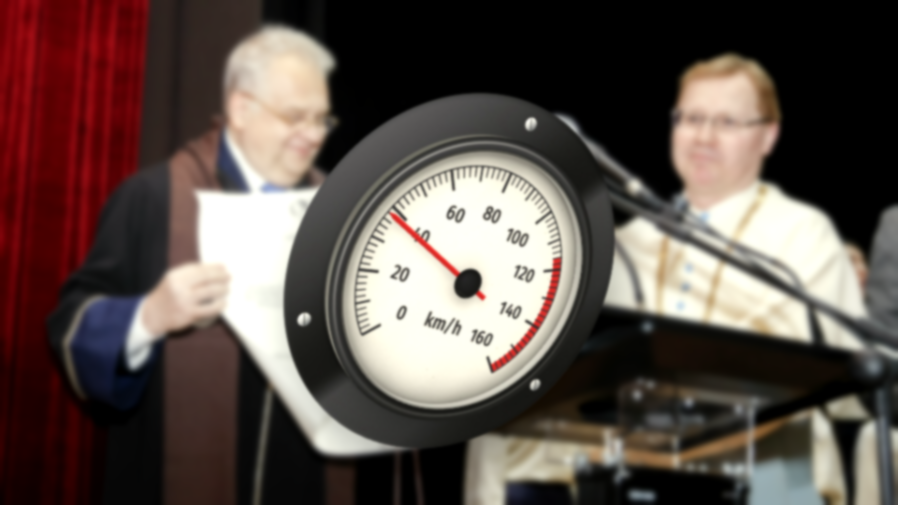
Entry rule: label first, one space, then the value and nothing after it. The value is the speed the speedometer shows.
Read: 38 km/h
